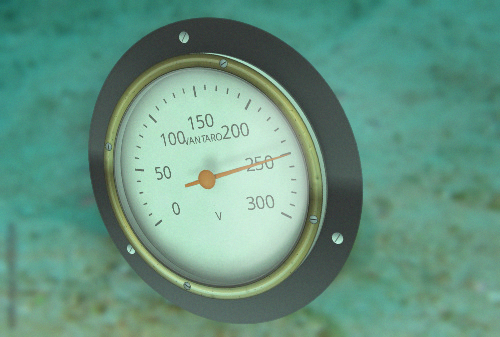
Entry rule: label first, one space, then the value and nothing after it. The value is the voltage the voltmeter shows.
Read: 250 V
